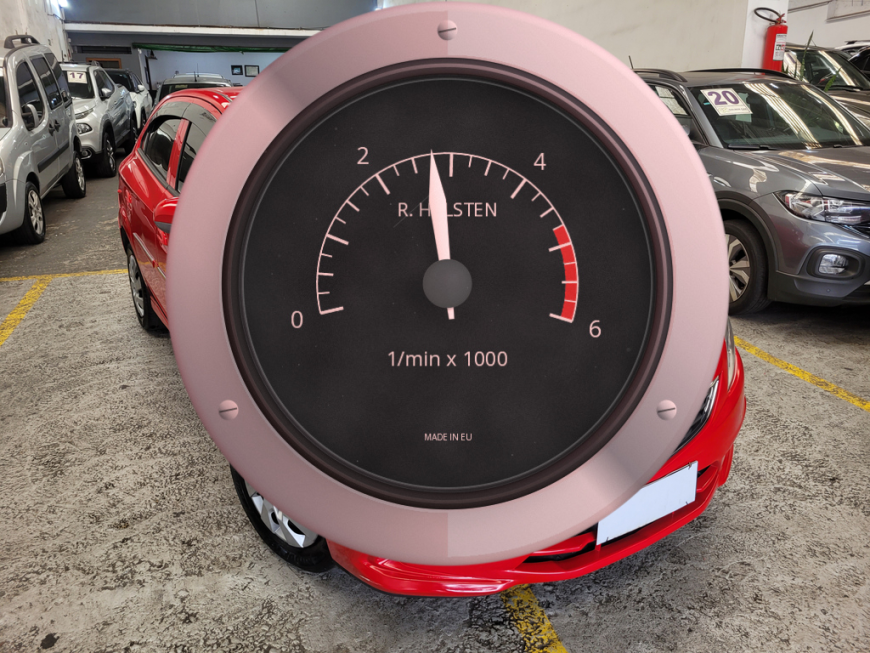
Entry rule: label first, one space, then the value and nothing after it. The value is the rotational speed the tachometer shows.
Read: 2750 rpm
